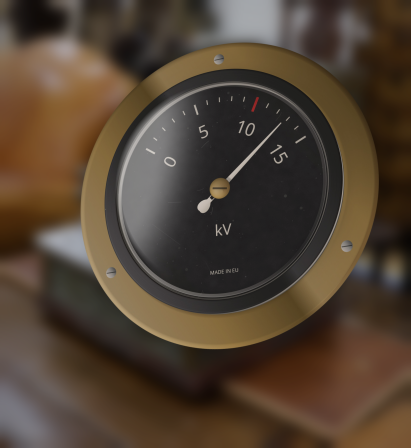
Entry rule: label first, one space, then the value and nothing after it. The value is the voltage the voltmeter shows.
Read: 13 kV
